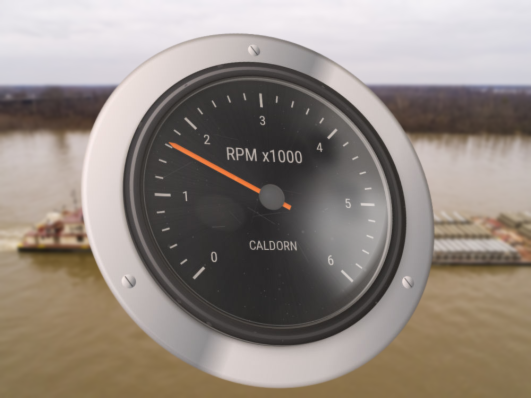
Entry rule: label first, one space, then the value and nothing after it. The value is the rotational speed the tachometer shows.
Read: 1600 rpm
